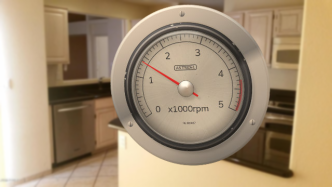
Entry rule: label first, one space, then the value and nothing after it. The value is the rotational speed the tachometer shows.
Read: 1400 rpm
